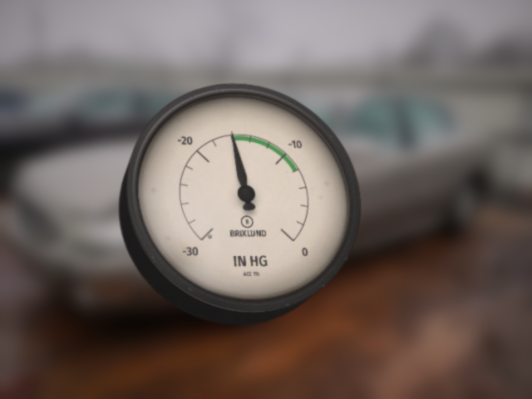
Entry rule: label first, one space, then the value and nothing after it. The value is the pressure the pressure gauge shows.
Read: -16 inHg
